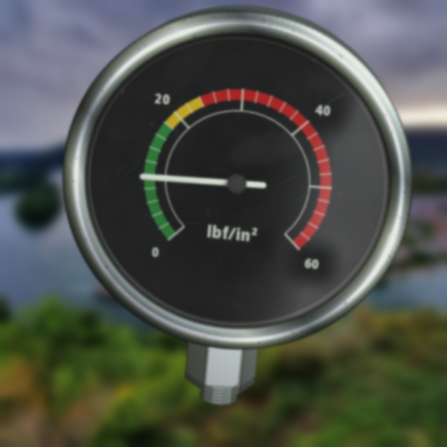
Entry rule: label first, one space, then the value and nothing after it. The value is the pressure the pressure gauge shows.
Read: 10 psi
